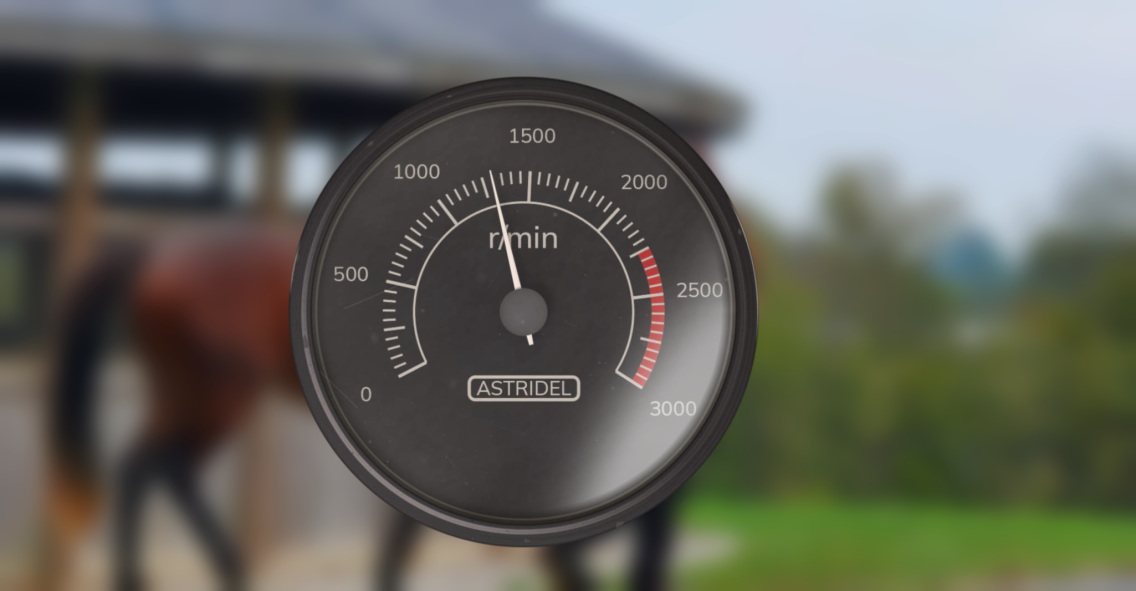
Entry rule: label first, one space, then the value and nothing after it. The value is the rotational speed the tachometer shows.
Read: 1300 rpm
